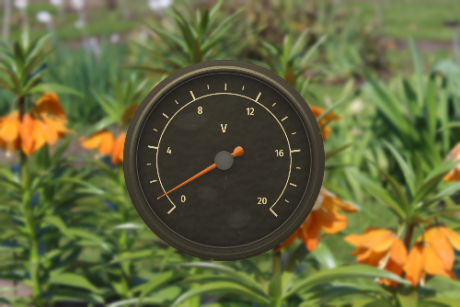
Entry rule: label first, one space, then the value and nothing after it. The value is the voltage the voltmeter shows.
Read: 1 V
